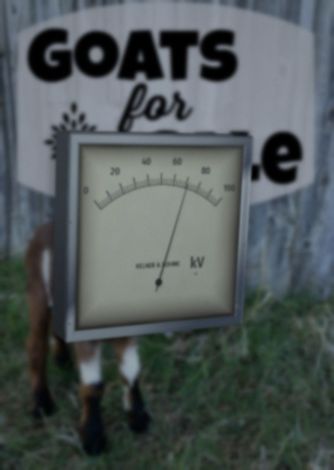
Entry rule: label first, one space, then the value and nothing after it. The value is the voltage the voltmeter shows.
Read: 70 kV
